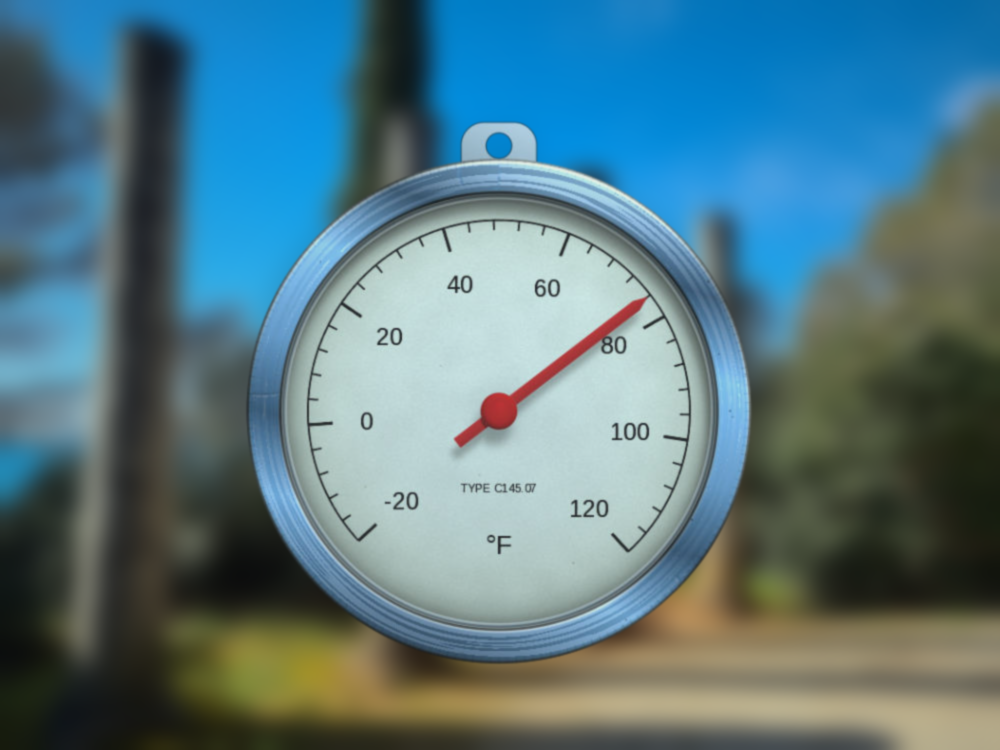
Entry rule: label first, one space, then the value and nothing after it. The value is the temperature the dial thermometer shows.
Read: 76 °F
